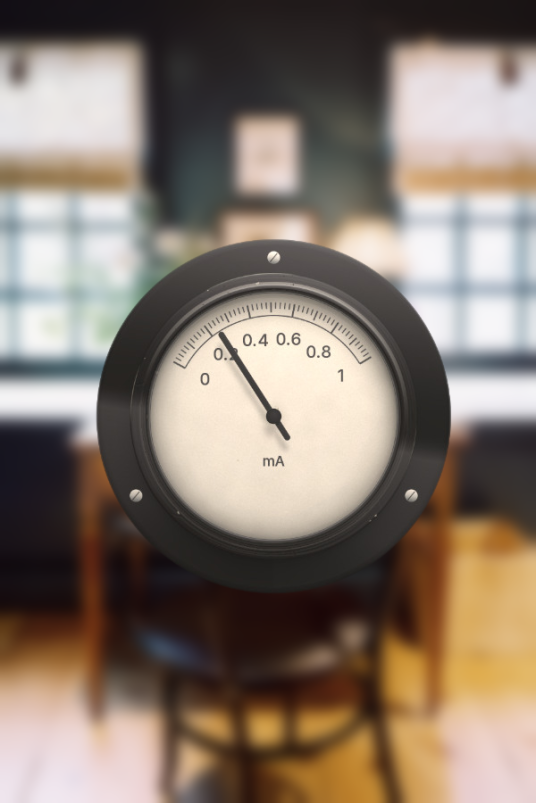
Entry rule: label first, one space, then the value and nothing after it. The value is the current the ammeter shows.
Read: 0.24 mA
